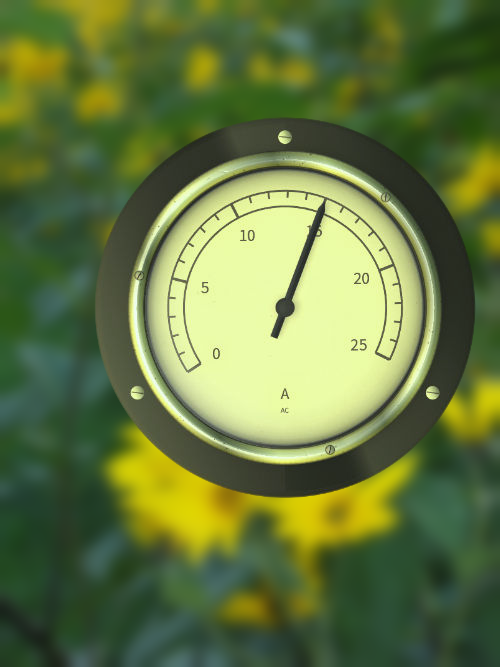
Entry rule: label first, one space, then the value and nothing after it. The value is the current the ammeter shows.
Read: 15 A
